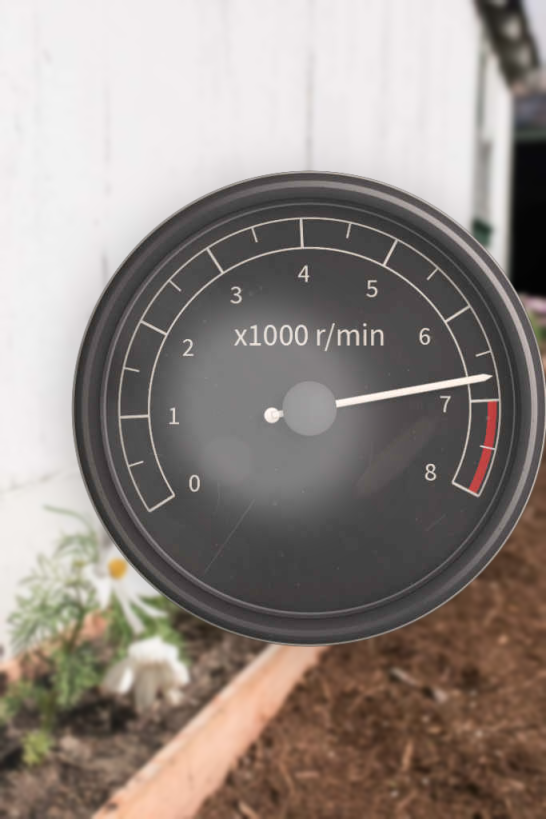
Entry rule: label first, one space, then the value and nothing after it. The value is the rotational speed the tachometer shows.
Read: 6750 rpm
